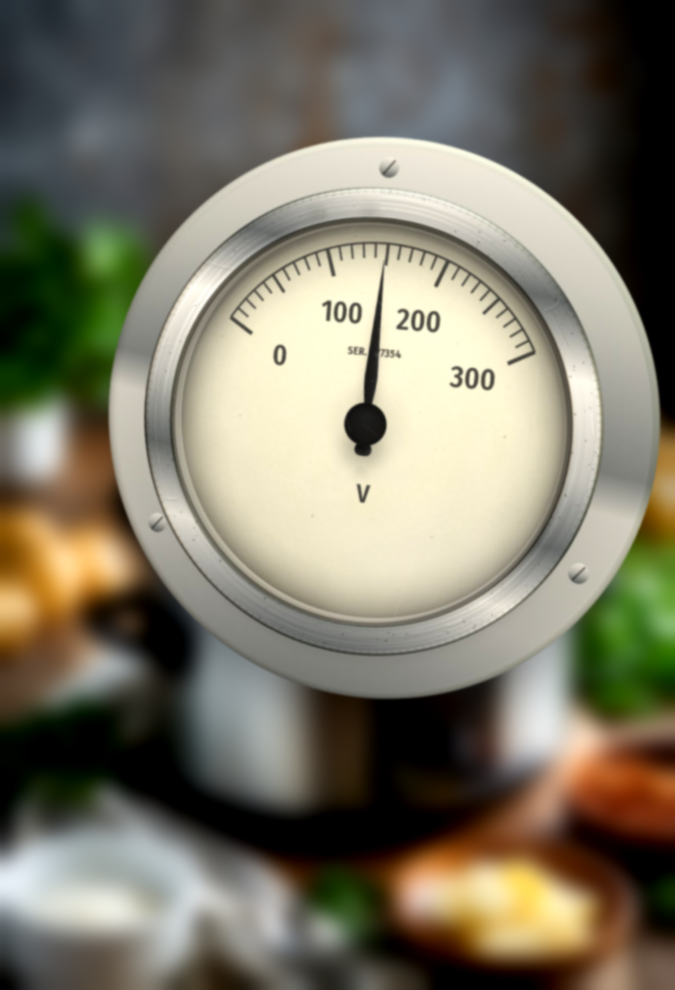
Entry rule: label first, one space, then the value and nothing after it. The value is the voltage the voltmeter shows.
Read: 150 V
